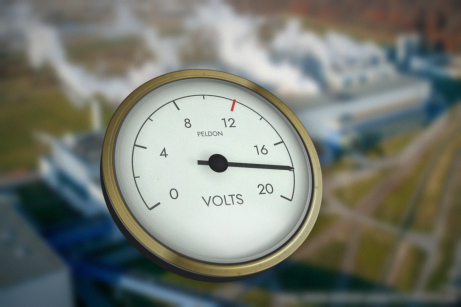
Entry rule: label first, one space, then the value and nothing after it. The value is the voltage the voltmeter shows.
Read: 18 V
